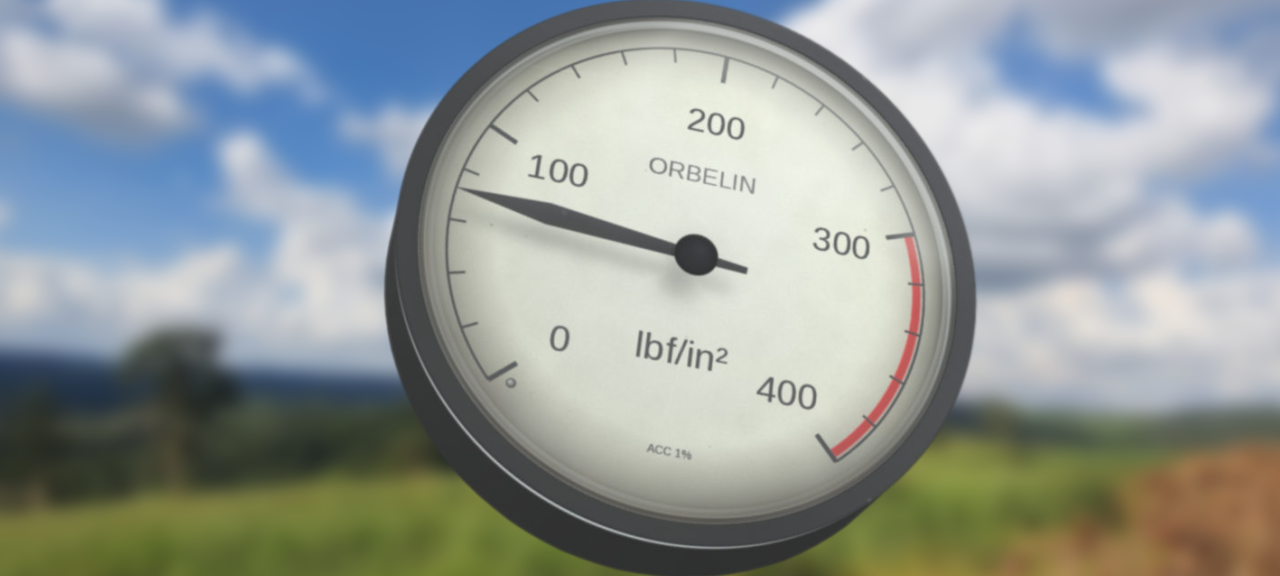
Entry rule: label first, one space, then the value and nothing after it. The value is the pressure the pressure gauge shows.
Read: 70 psi
